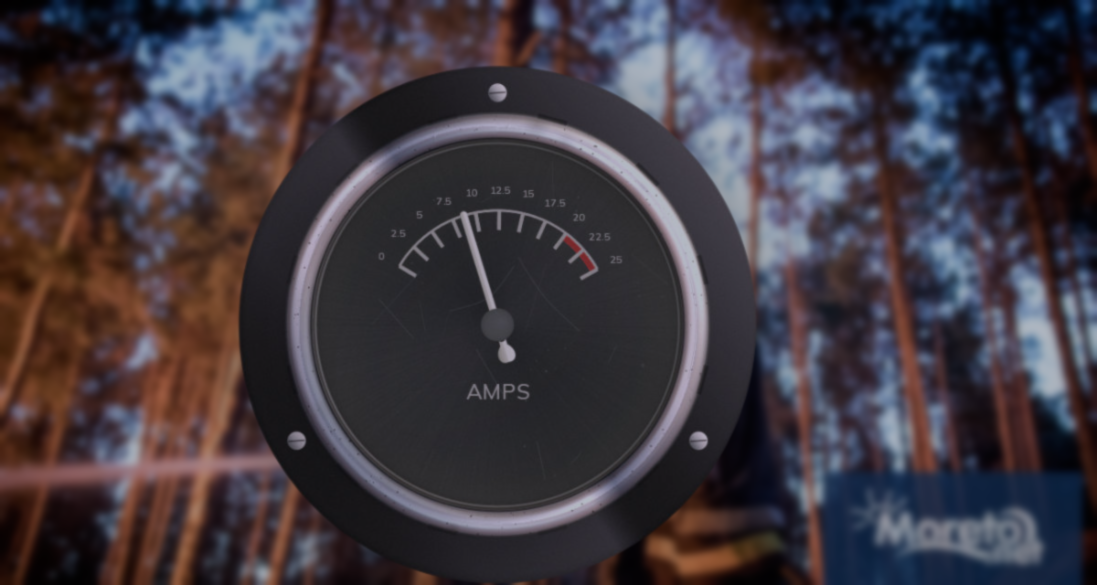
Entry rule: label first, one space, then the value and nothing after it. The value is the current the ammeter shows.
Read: 8.75 A
